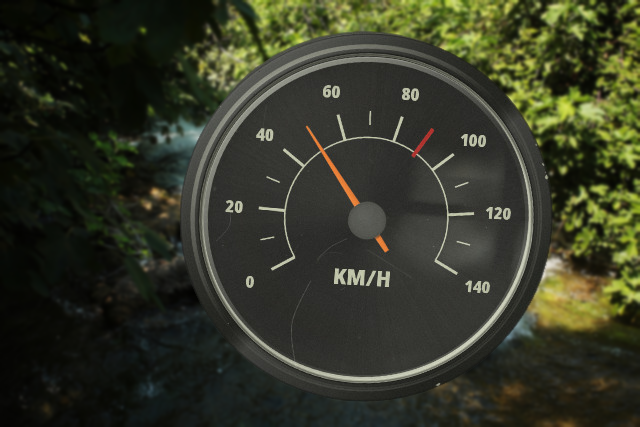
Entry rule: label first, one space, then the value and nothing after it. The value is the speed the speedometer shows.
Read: 50 km/h
